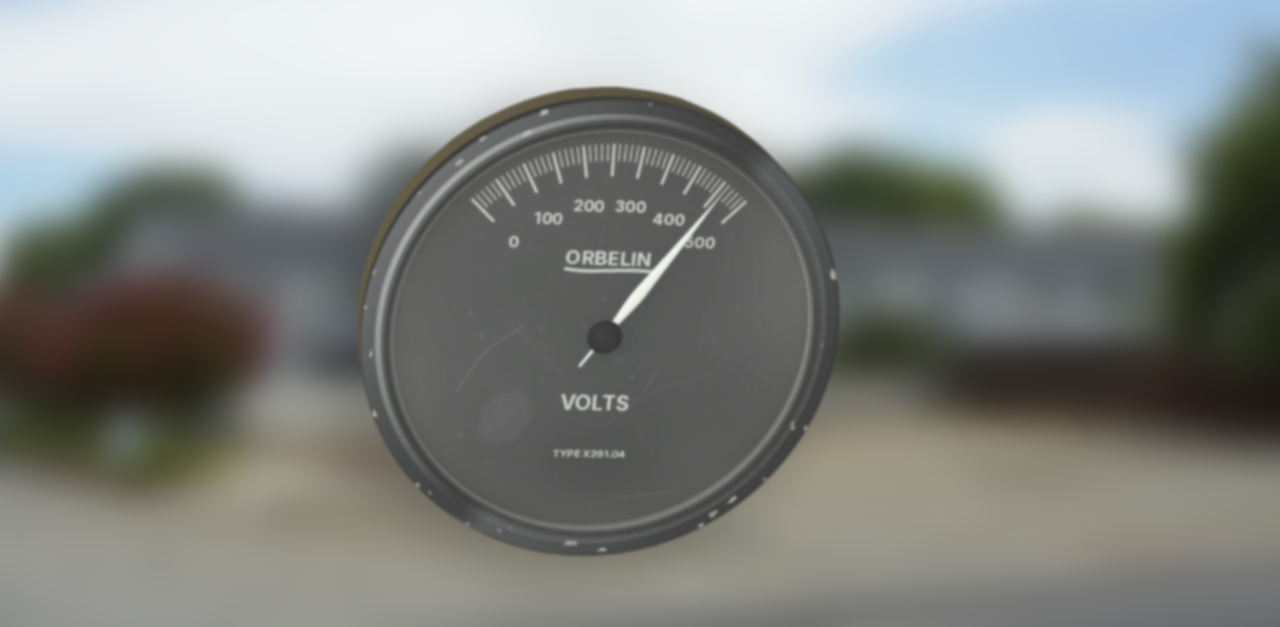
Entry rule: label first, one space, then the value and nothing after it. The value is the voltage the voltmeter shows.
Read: 450 V
